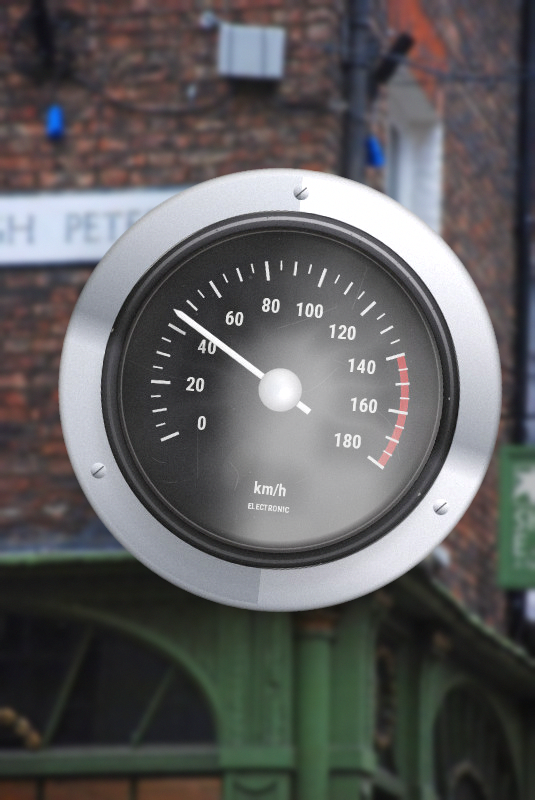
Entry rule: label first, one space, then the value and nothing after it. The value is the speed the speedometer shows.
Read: 45 km/h
